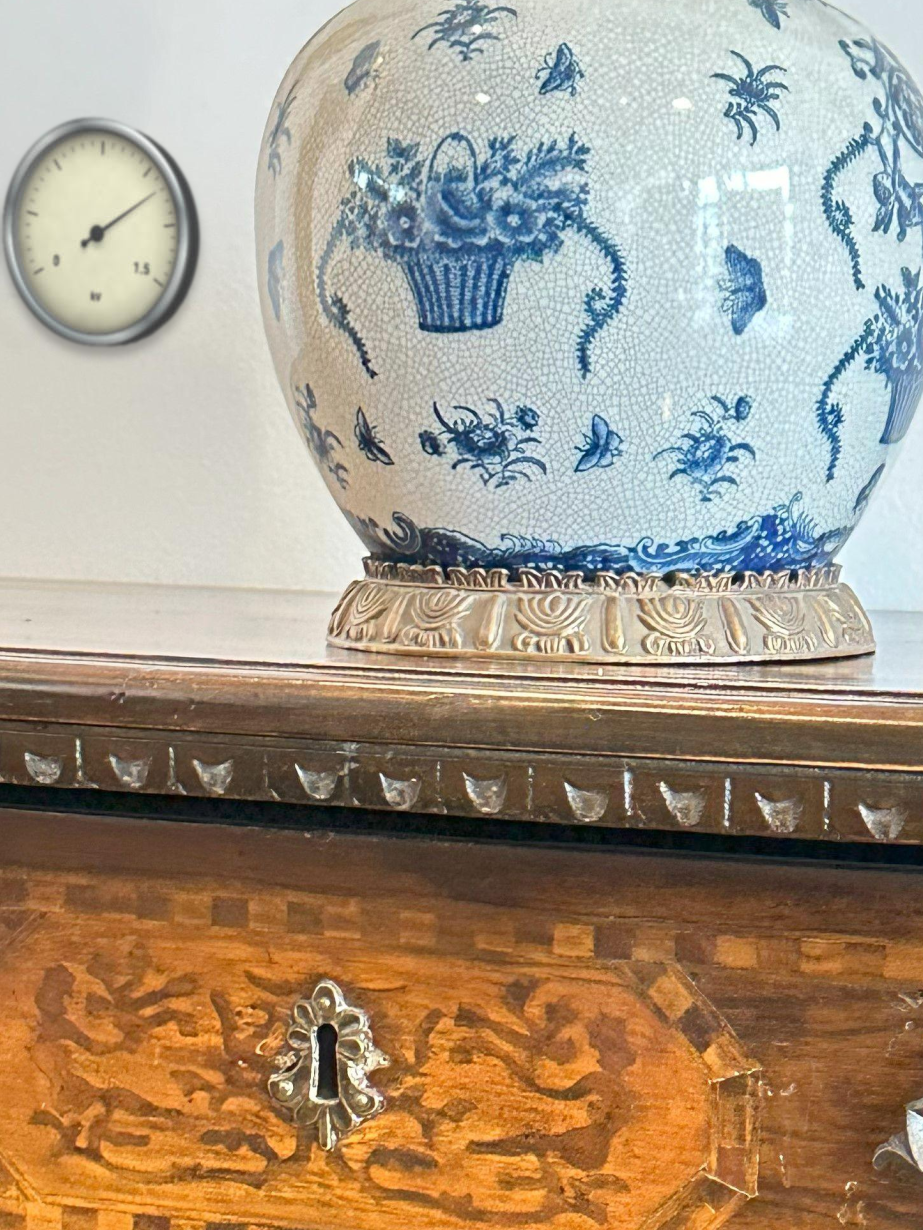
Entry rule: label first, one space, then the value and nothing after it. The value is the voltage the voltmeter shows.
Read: 1.1 kV
